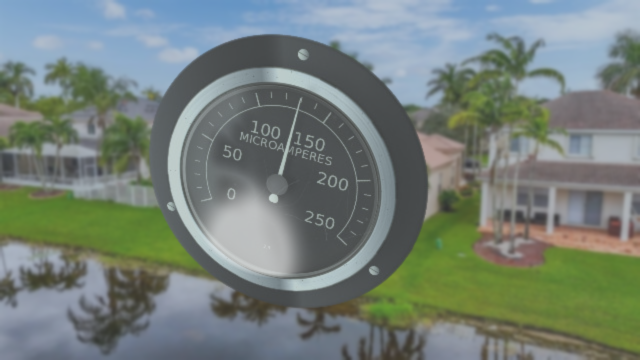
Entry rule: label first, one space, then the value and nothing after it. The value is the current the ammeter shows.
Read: 130 µA
